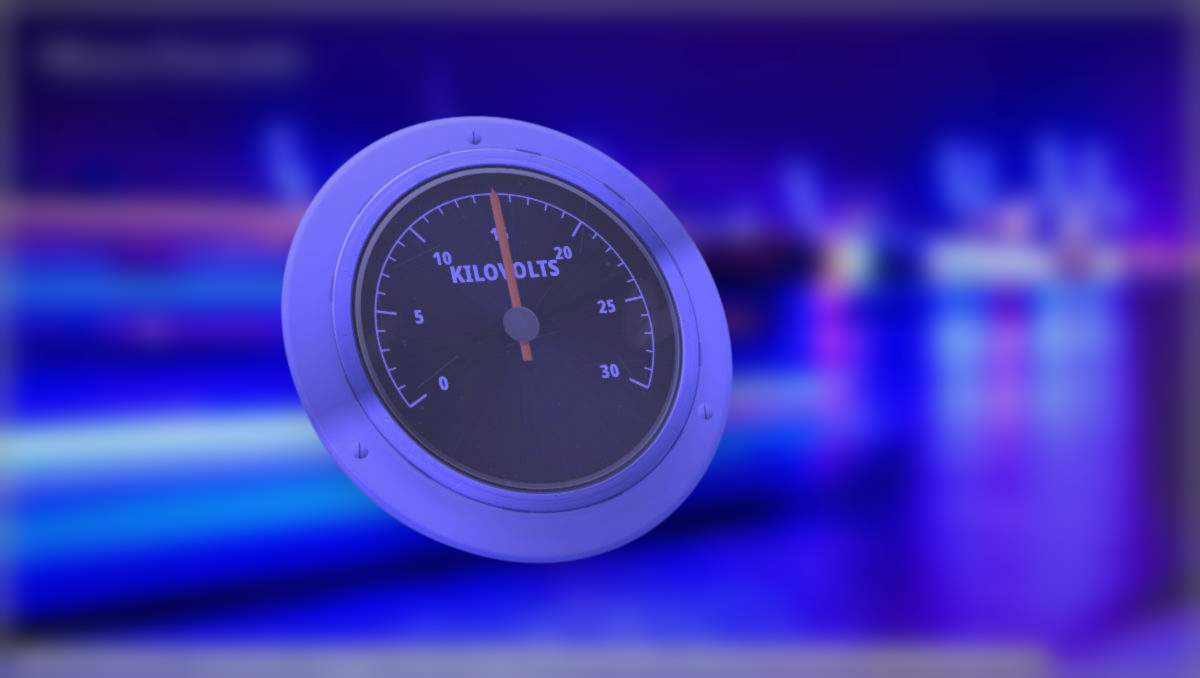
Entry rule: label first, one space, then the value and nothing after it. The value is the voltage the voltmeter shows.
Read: 15 kV
